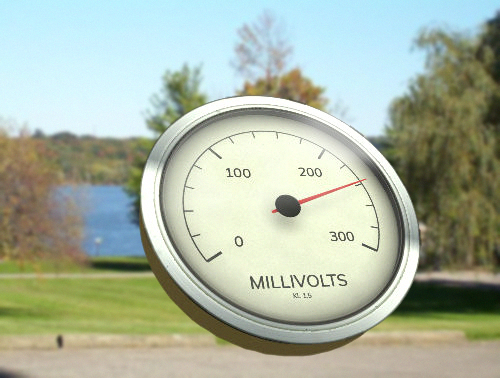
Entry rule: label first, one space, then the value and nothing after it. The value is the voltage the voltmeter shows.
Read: 240 mV
